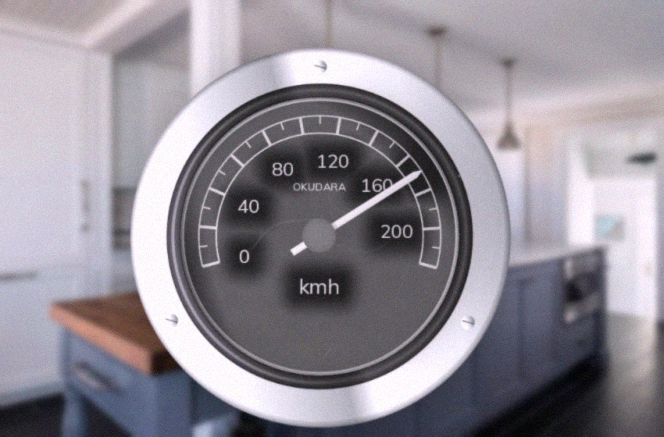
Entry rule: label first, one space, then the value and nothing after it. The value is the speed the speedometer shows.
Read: 170 km/h
